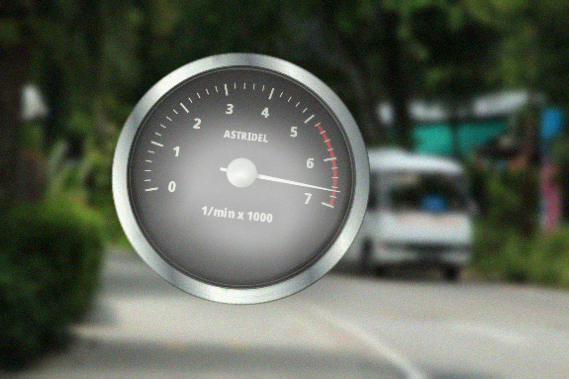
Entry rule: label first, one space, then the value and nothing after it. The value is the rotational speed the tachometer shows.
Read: 6700 rpm
